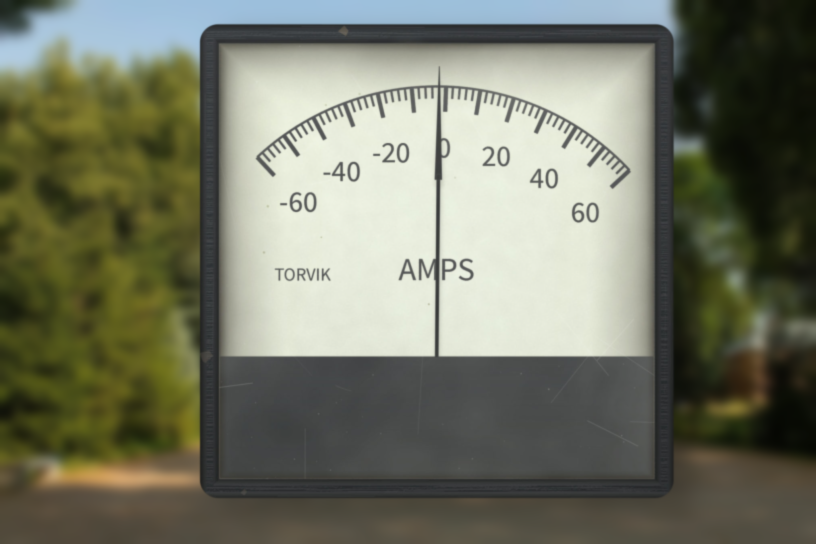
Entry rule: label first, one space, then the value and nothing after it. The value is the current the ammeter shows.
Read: -2 A
